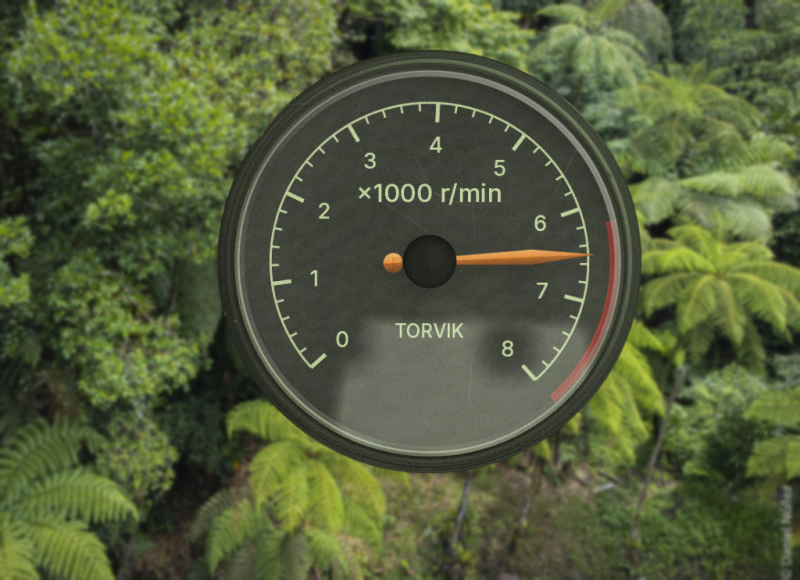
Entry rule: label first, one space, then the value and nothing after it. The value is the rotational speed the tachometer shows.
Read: 6500 rpm
